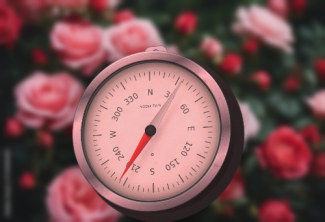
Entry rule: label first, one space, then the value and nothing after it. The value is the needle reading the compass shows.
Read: 215 °
